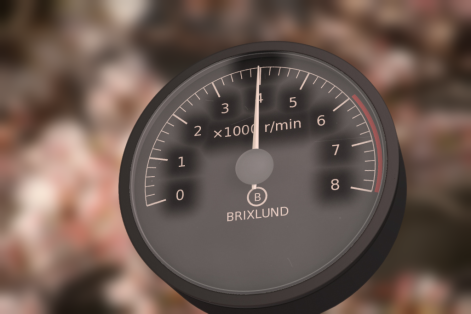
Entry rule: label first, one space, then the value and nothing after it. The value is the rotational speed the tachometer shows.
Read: 4000 rpm
